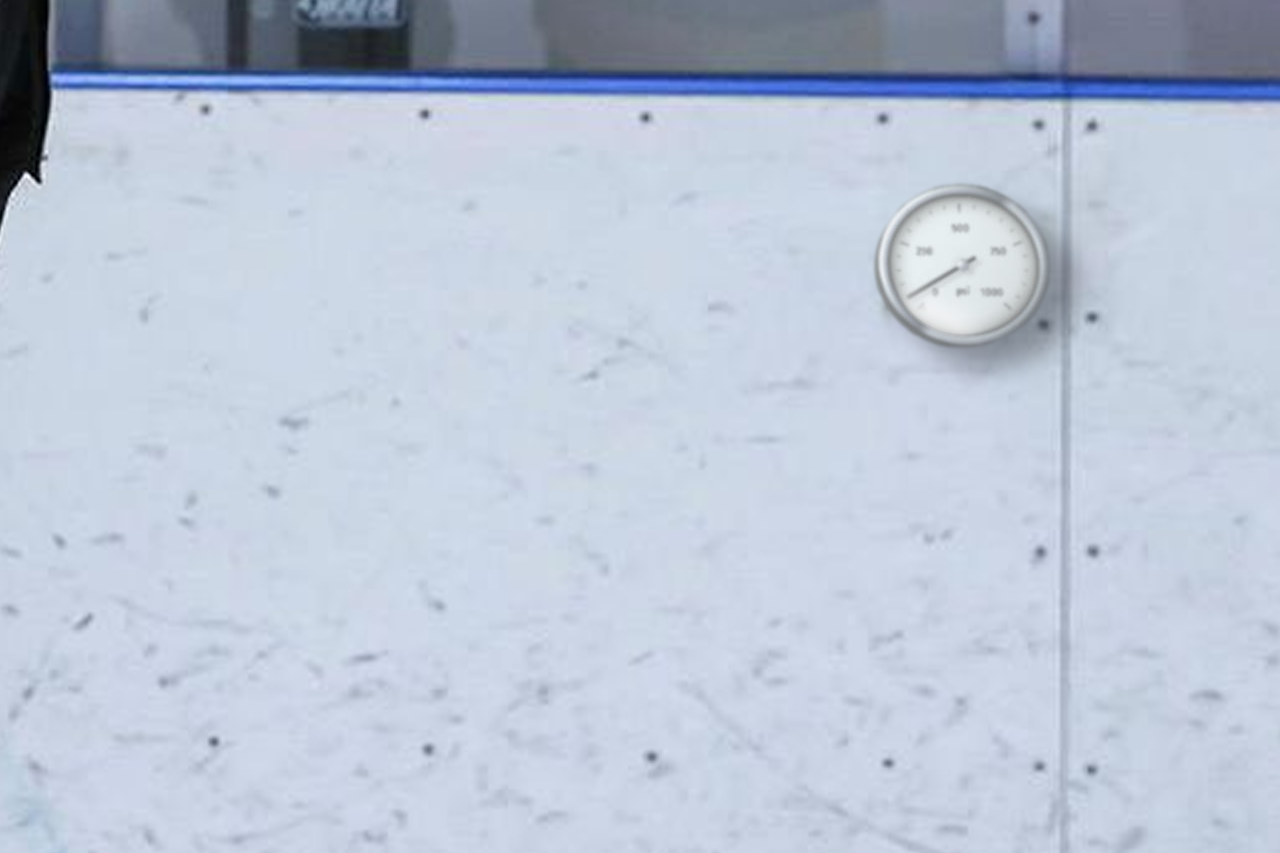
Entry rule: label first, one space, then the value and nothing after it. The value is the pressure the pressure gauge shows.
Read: 50 psi
